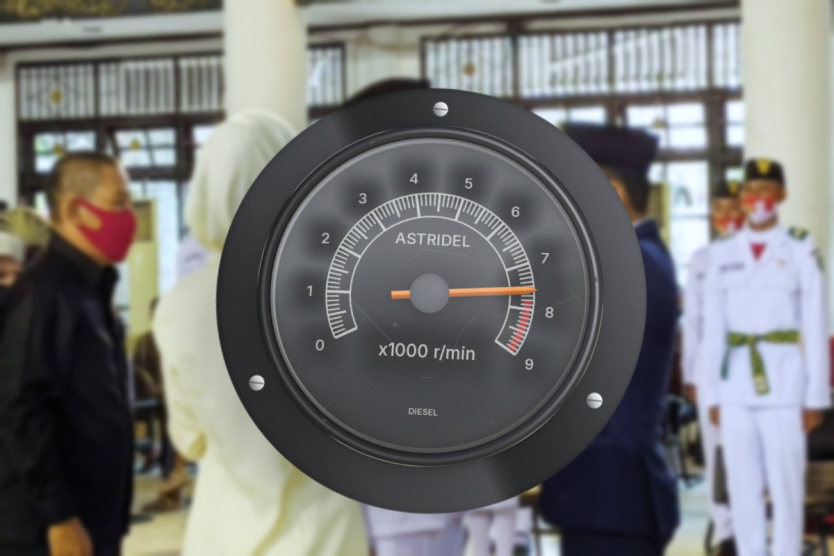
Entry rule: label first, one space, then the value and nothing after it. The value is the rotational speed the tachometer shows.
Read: 7600 rpm
